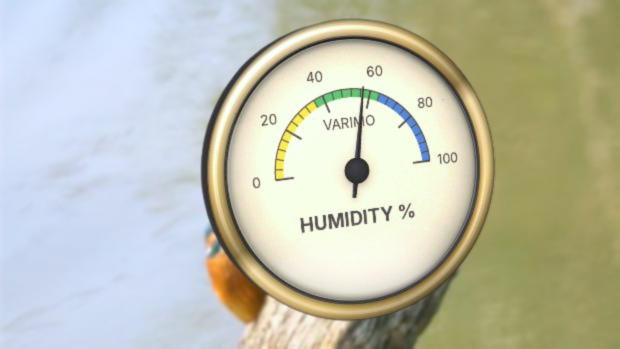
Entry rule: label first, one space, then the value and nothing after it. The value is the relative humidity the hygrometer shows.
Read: 56 %
